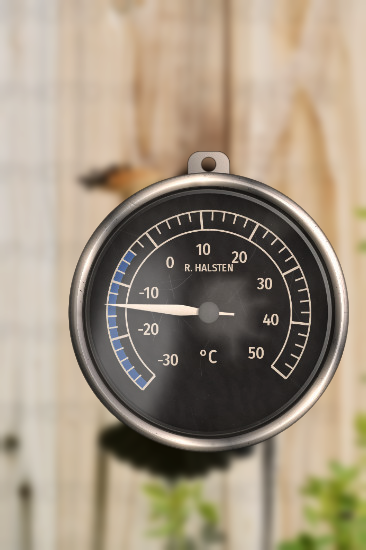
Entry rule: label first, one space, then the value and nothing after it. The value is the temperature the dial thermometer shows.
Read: -14 °C
